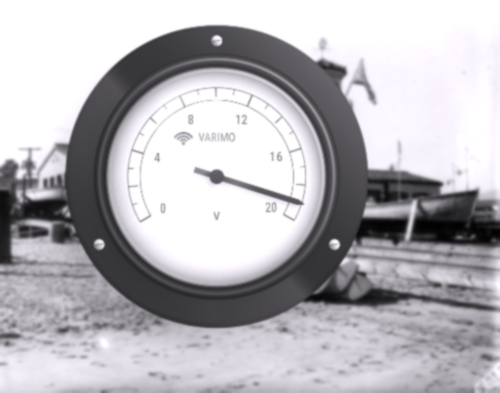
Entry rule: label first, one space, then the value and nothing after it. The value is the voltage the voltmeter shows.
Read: 19 V
